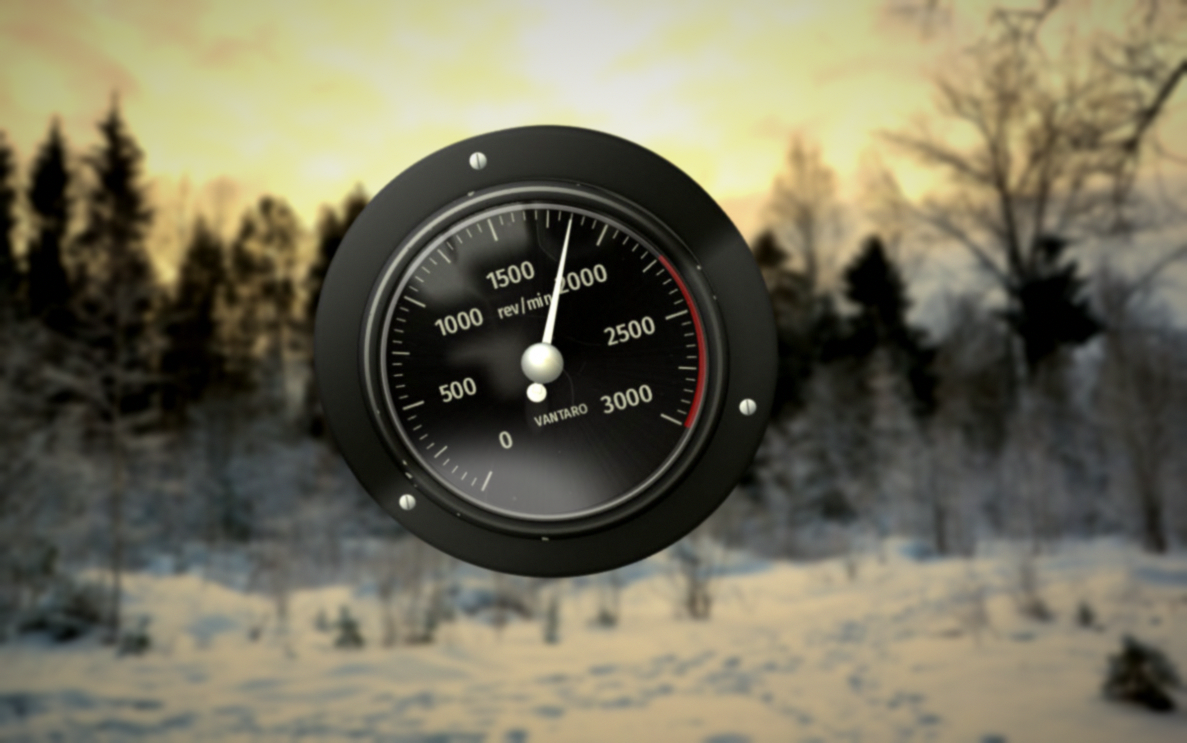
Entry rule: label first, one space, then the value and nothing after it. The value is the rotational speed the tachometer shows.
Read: 1850 rpm
